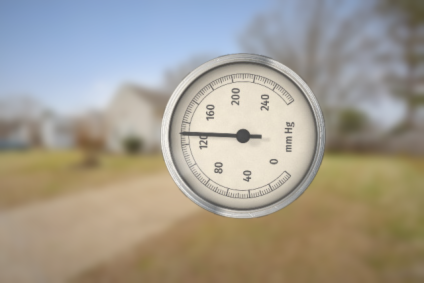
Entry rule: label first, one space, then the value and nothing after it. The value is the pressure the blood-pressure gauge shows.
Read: 130 mmHg
